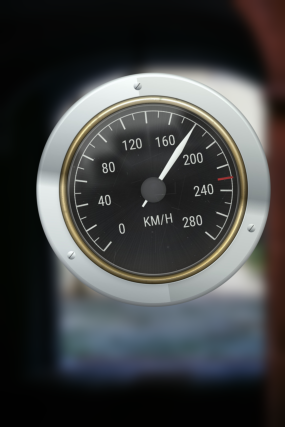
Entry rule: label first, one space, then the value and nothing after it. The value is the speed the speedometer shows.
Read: 180 km/h
